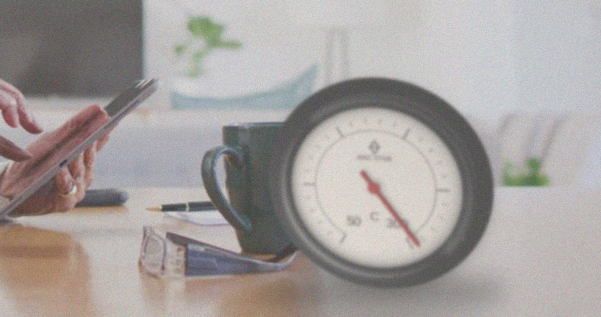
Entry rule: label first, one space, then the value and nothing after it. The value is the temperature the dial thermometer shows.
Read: 295 °C
